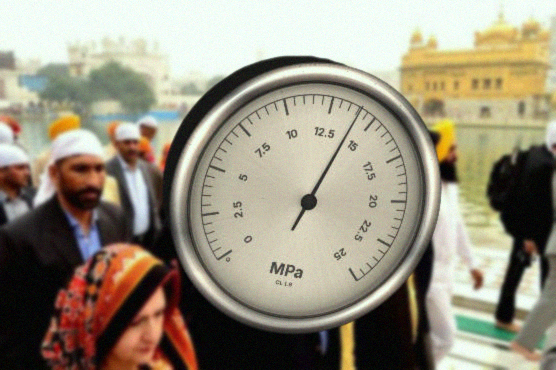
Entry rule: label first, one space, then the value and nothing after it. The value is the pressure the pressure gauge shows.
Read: 14 MPa
